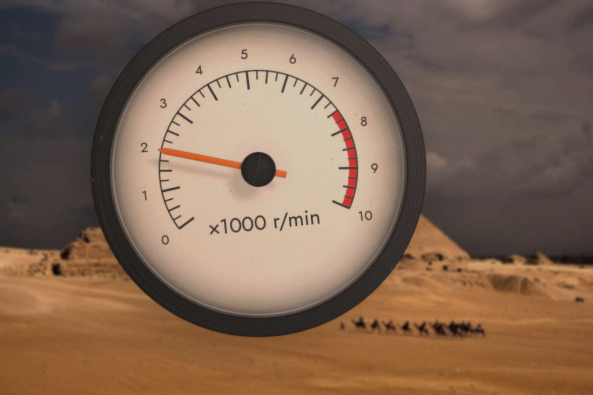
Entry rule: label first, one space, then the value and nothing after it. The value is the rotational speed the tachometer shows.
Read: 2000 rpm
